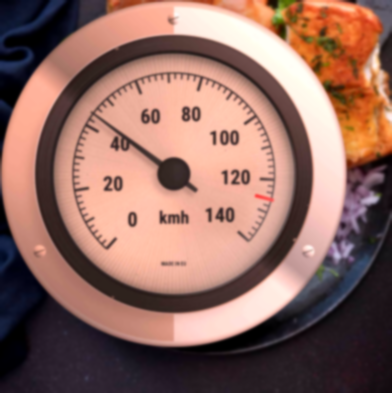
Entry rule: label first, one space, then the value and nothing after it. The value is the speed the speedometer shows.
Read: 44 km/h
